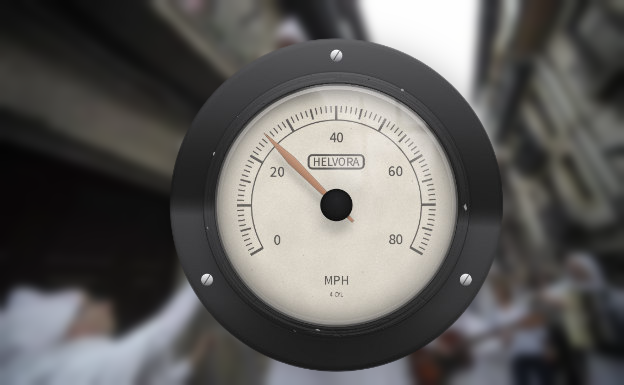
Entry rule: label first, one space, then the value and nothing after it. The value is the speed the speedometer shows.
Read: 25 mph
